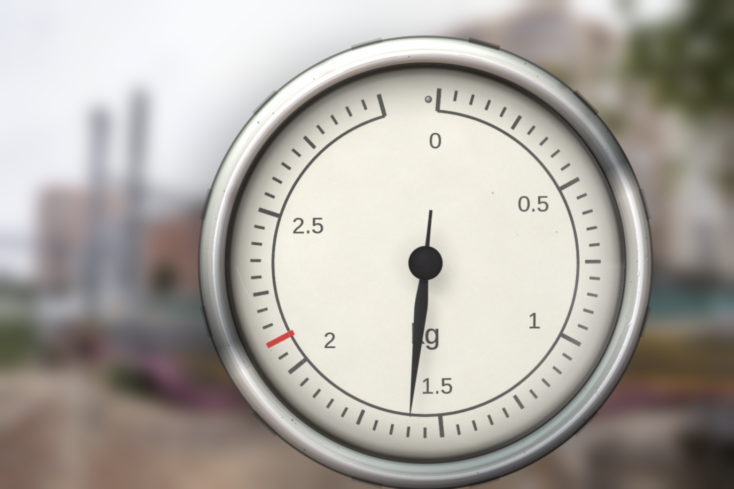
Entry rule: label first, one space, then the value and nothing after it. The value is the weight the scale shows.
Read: 1.6 kg
